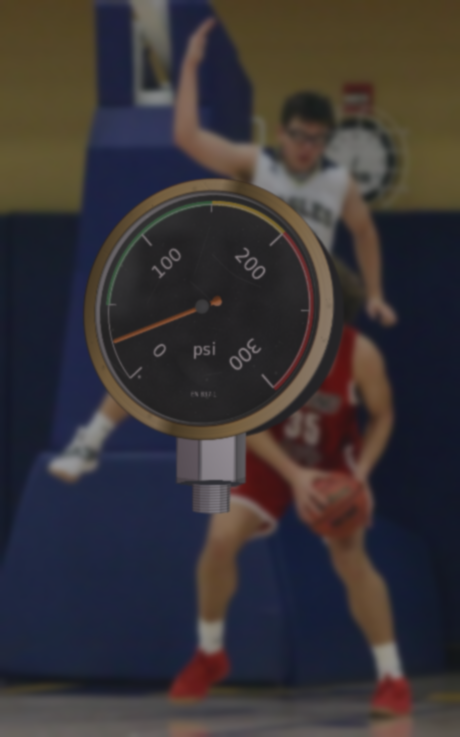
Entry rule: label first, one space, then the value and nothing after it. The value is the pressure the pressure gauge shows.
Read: 25 psi
